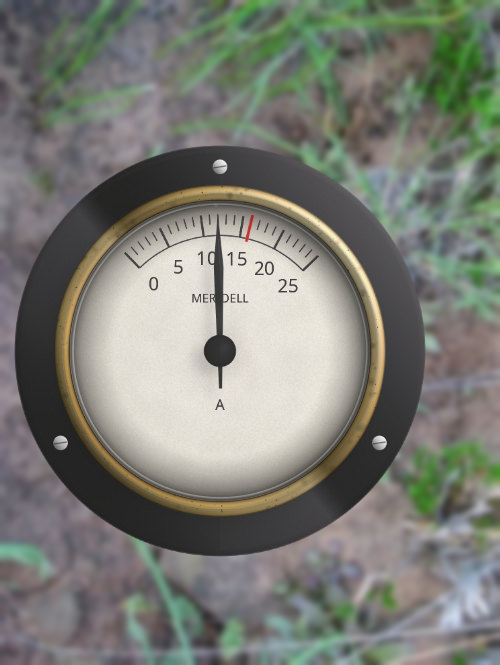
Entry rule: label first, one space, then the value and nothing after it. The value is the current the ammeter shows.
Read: 12 A
